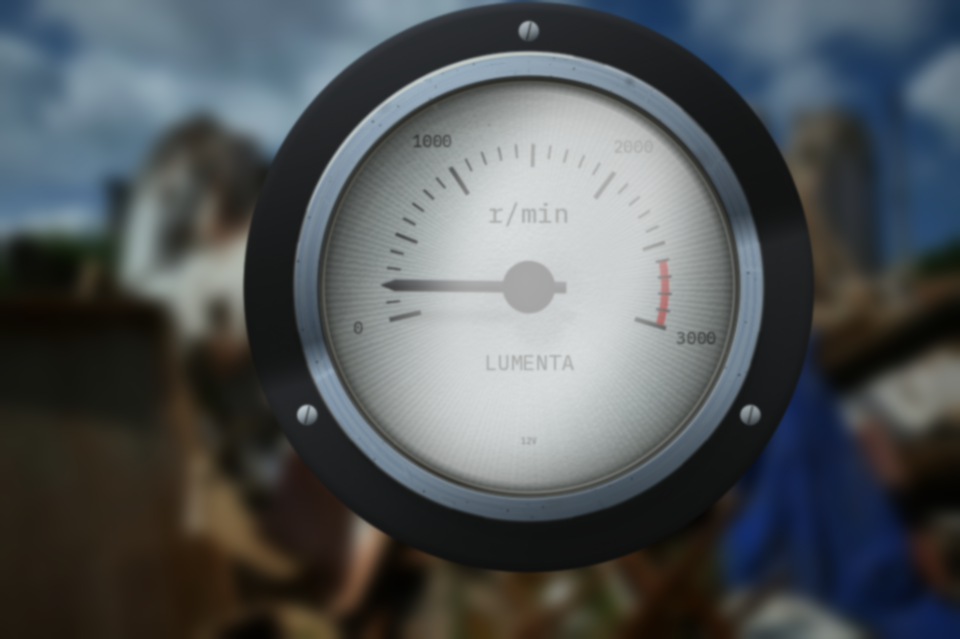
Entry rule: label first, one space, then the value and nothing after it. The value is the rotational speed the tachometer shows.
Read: 200 rpm
